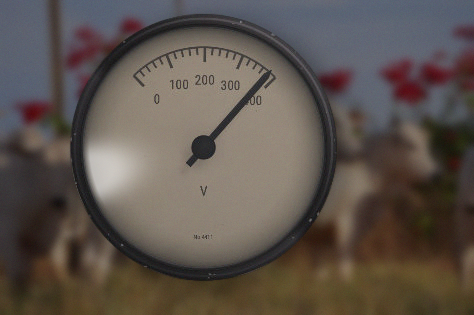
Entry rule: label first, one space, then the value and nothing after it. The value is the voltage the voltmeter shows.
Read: 380 V
